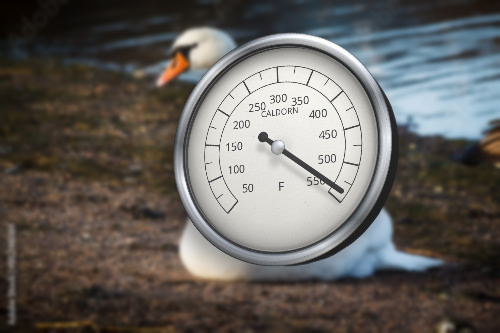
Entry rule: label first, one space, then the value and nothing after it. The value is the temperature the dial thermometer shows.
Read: 537.5 °F
